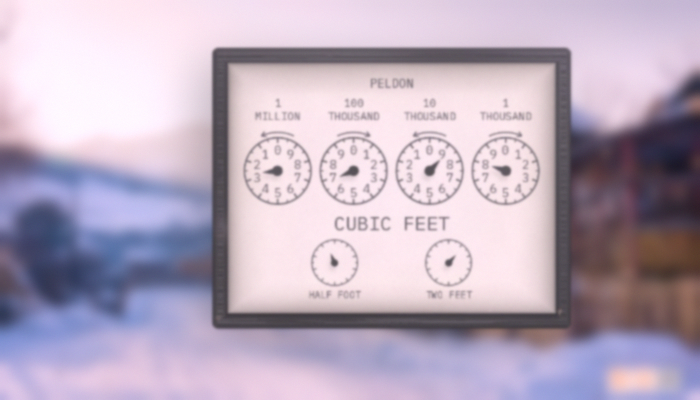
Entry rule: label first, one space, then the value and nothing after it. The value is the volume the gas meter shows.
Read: 268800 ft³
